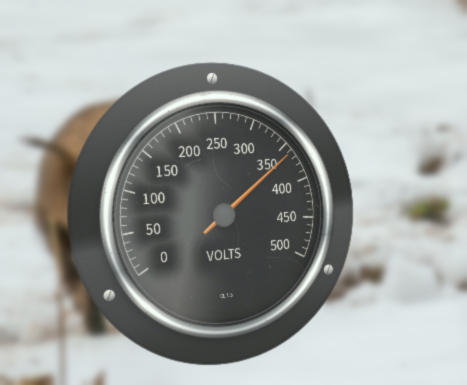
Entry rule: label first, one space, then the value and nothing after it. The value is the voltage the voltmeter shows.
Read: 360 V
